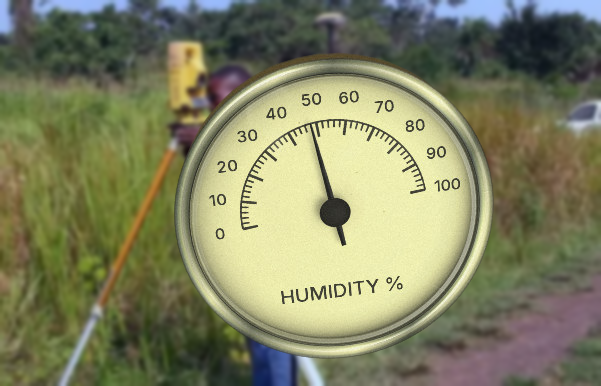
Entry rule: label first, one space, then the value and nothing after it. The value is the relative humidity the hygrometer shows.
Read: 48 %
